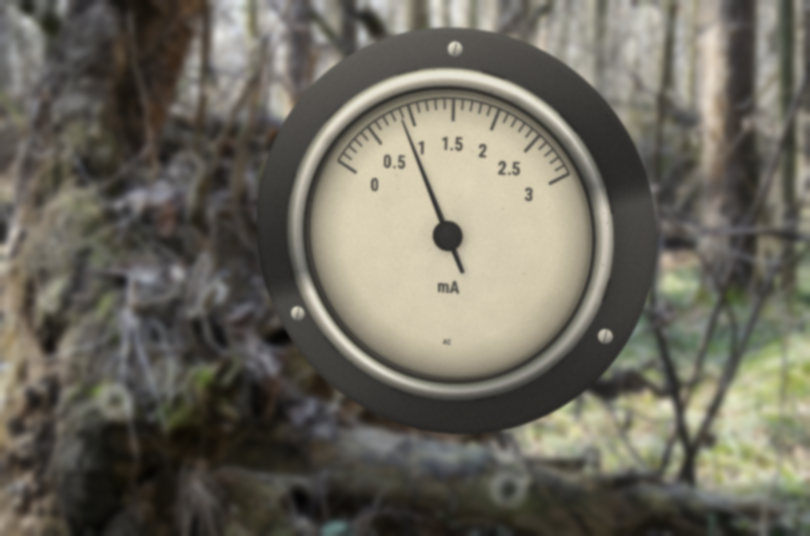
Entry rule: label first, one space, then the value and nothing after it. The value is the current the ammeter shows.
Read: 0.9 mA
